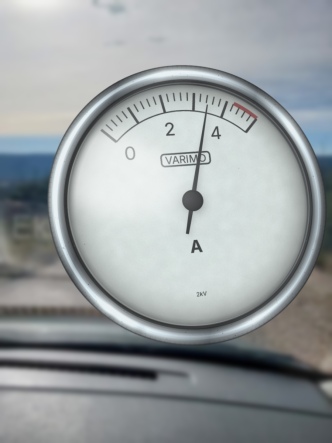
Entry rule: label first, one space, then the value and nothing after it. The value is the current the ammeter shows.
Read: 3.4 A
